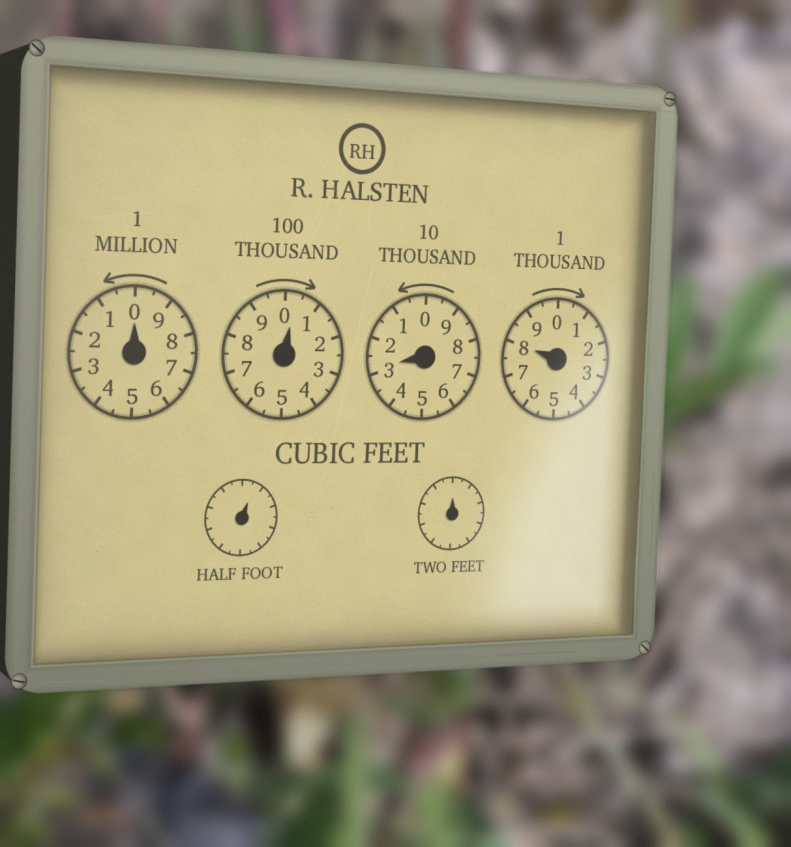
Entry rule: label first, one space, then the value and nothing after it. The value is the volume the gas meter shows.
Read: 2800 ft³
